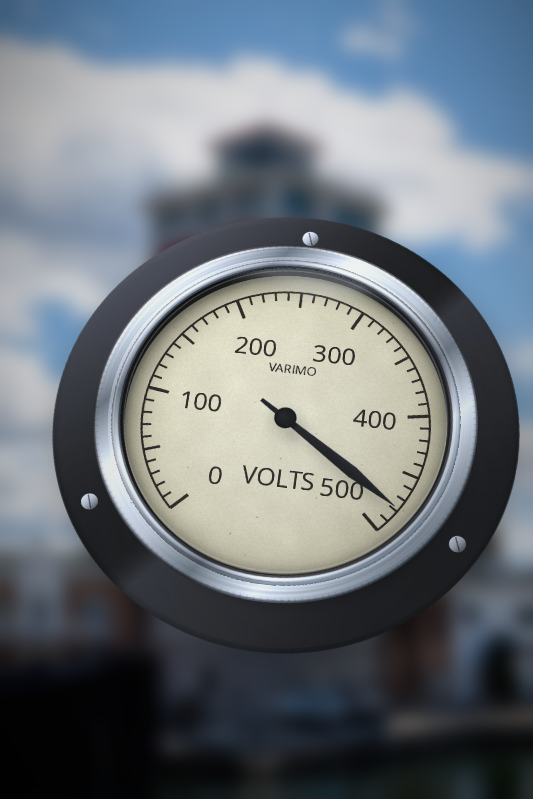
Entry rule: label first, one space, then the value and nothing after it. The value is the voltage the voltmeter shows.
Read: 480 V
